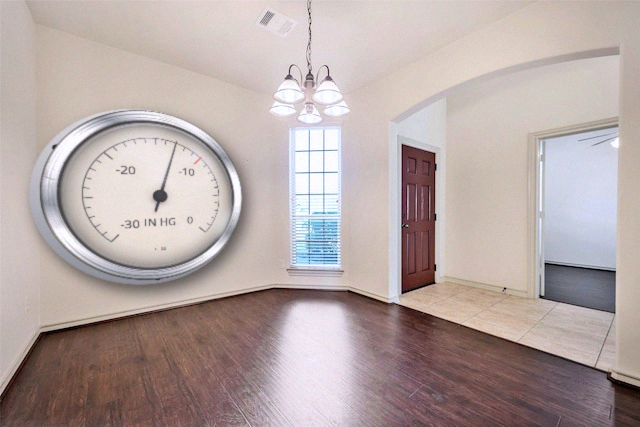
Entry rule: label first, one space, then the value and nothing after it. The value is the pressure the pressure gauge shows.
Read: -13 inHg
